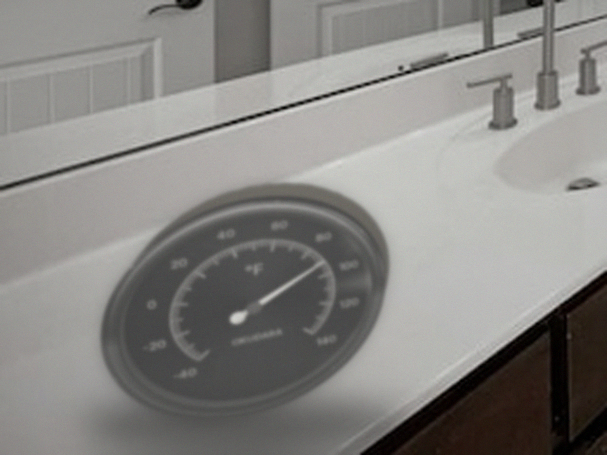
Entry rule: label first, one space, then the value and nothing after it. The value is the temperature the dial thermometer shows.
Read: 90 °F
